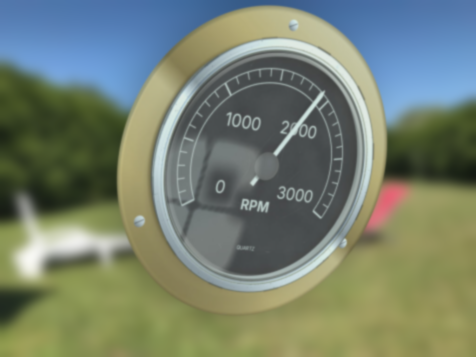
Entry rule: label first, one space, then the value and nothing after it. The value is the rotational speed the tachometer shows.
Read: 1900 rpm
